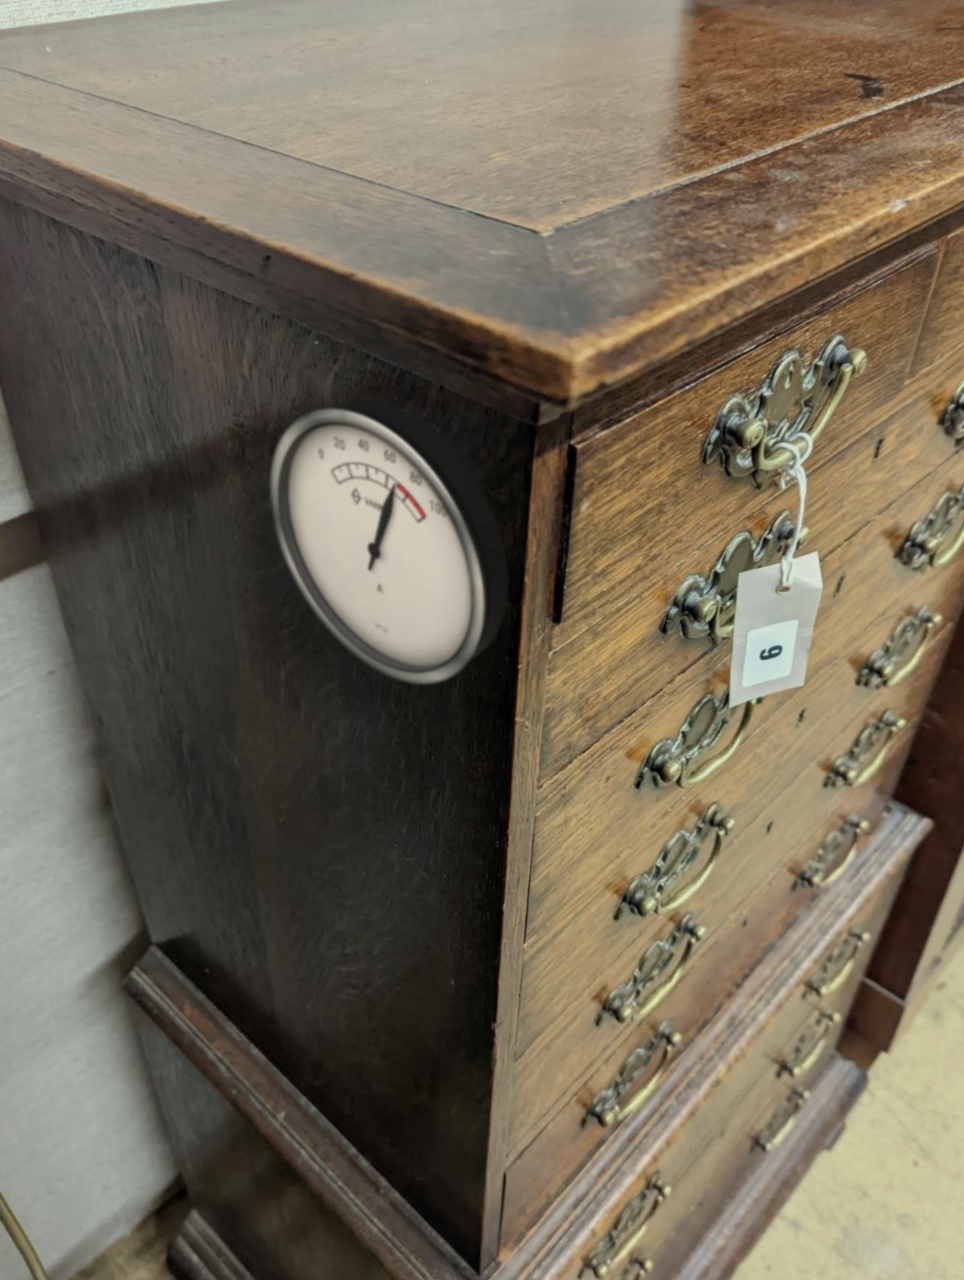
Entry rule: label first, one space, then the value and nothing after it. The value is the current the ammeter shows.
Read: 70 A
